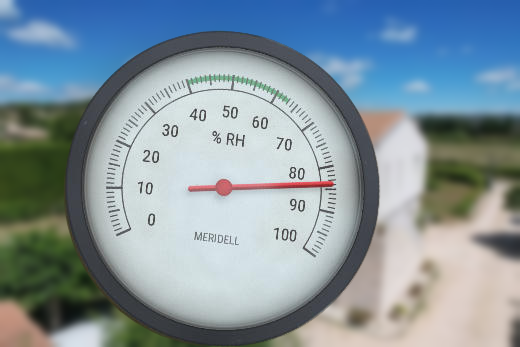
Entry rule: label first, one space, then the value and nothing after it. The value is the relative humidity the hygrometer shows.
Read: 84 %
